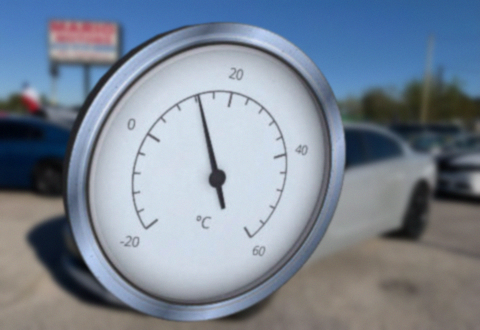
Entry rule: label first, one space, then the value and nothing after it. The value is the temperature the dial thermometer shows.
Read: 12 °C
